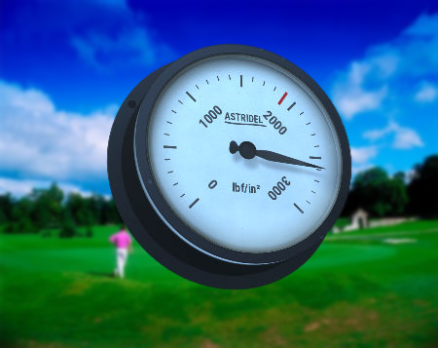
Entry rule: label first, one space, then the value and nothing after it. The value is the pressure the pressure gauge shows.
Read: 2600 psi
